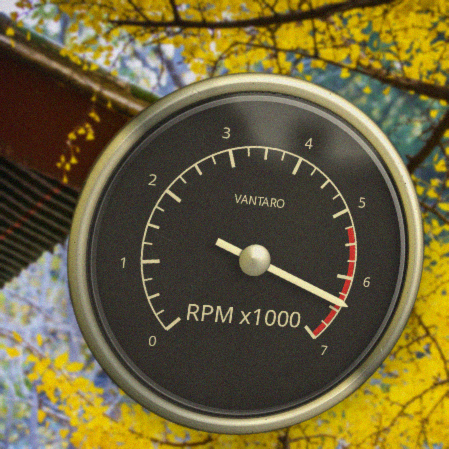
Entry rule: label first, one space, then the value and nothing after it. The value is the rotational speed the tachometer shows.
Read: 6375 rpm
